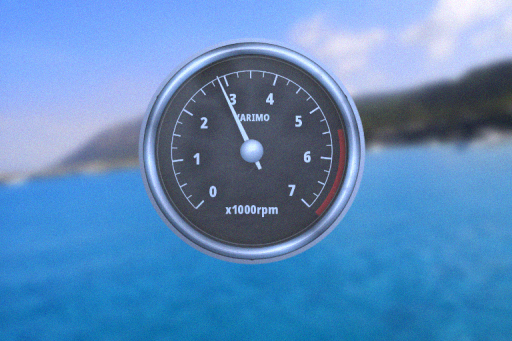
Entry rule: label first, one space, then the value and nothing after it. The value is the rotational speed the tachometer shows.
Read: 2875 rpm
